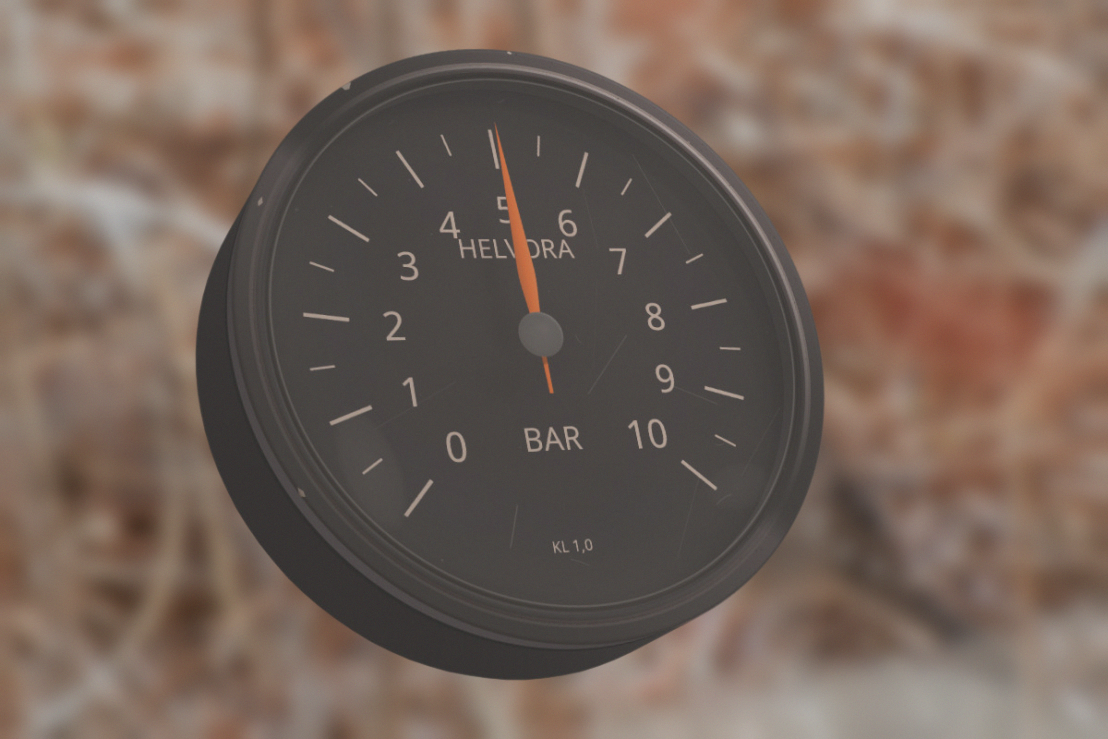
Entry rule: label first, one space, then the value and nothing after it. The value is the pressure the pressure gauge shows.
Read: 5 bar
